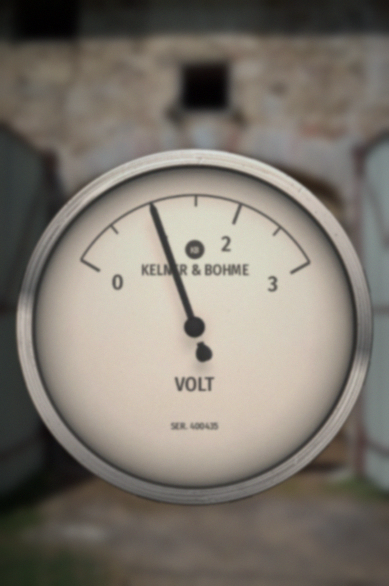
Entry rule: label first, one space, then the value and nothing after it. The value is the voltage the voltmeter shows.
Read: 1 V
